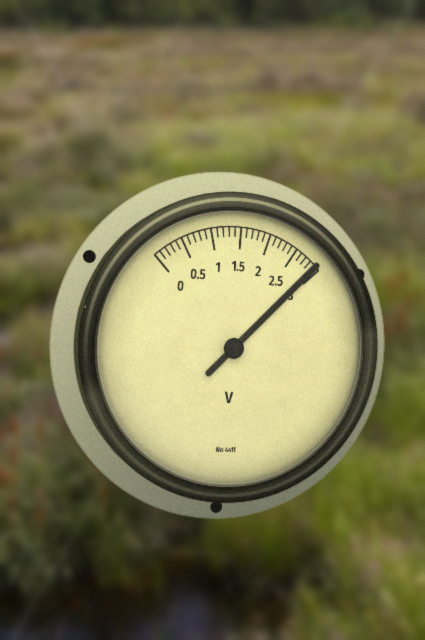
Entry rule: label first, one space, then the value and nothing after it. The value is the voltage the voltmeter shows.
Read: 2.9 V
